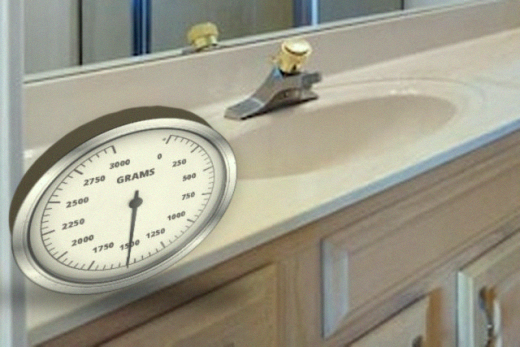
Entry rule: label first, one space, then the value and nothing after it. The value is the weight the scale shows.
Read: 1500 g
